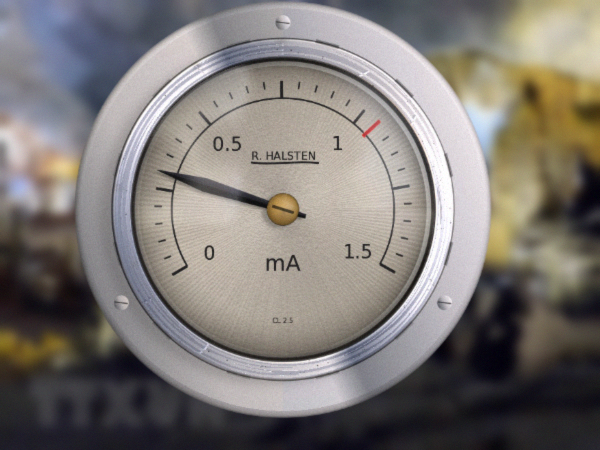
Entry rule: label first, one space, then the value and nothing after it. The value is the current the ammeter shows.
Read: 0.3 mA
